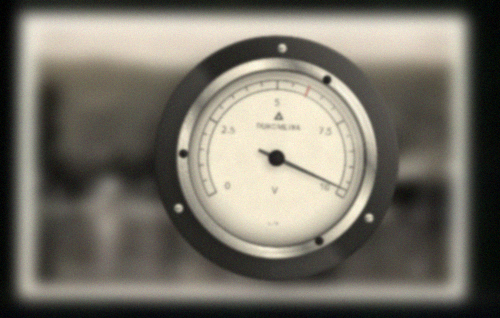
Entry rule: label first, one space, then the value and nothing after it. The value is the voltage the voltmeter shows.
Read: 9.75 V
